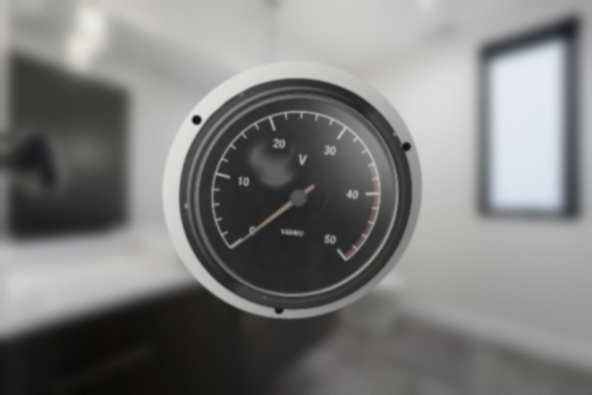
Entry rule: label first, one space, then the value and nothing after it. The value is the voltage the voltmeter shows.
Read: 0 V
